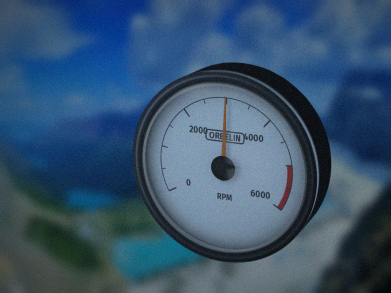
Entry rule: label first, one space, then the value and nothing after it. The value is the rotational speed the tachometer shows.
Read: 3000 rpm
